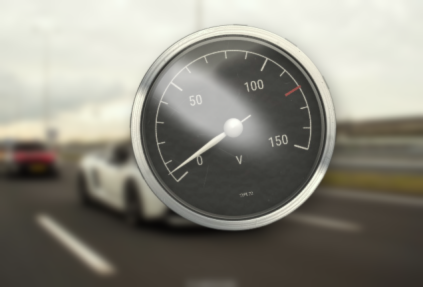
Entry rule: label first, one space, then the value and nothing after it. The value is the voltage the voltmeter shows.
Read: 5 V
